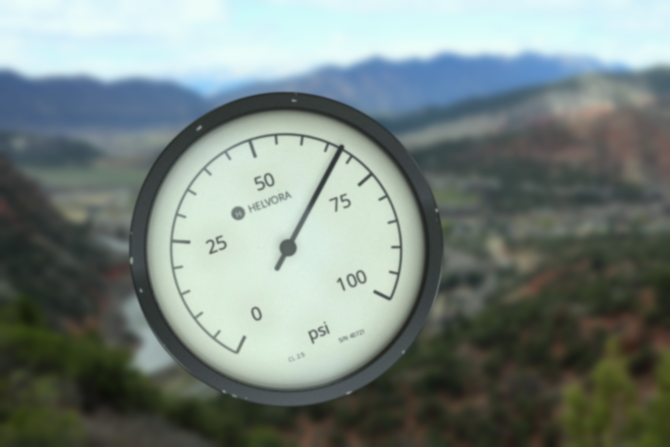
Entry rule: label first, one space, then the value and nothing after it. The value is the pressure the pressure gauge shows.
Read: 67.5 psi
